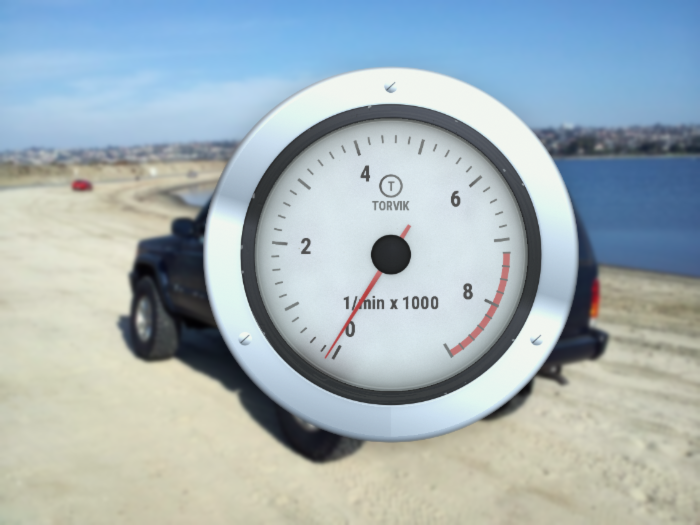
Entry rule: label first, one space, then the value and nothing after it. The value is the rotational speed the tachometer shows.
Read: 100 rpm
